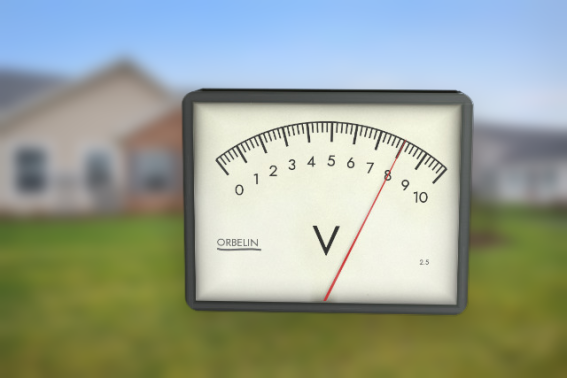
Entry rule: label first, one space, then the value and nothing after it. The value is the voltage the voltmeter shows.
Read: 8 V
